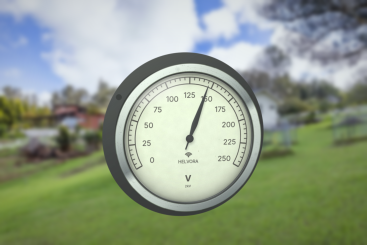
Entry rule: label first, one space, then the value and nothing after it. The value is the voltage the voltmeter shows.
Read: 145 V
